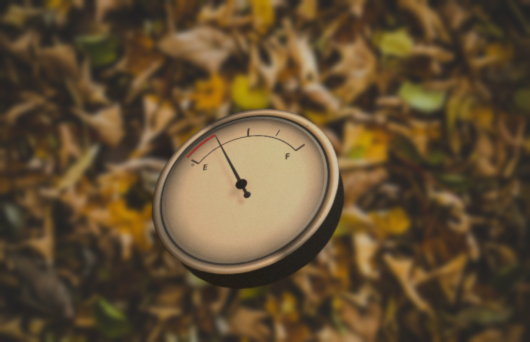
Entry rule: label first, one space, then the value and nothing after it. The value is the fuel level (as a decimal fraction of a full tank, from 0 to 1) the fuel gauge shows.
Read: 0.25
